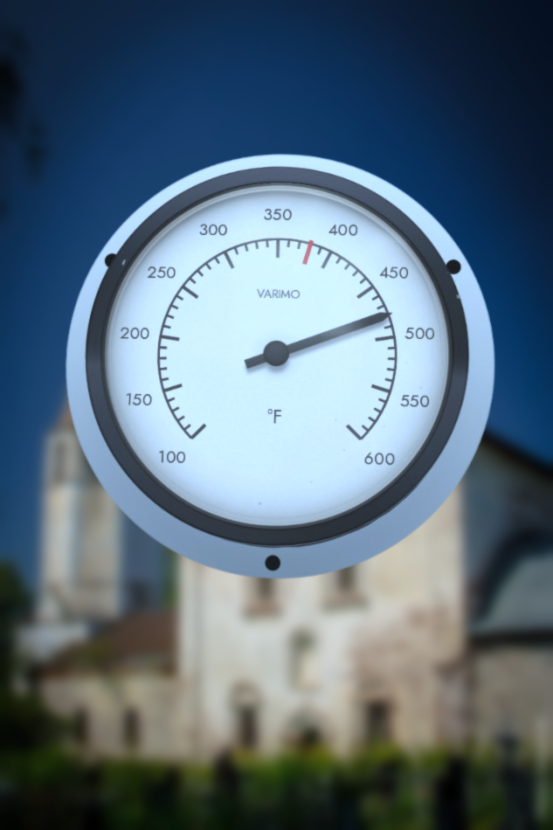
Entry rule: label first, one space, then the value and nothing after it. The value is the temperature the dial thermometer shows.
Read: 480 °F
